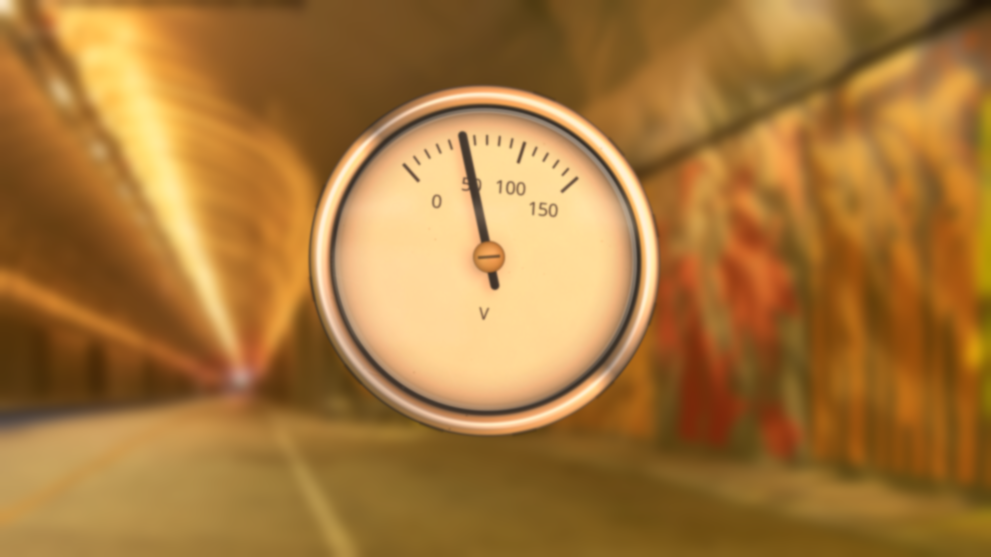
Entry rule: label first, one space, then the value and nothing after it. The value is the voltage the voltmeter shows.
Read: 50 V
